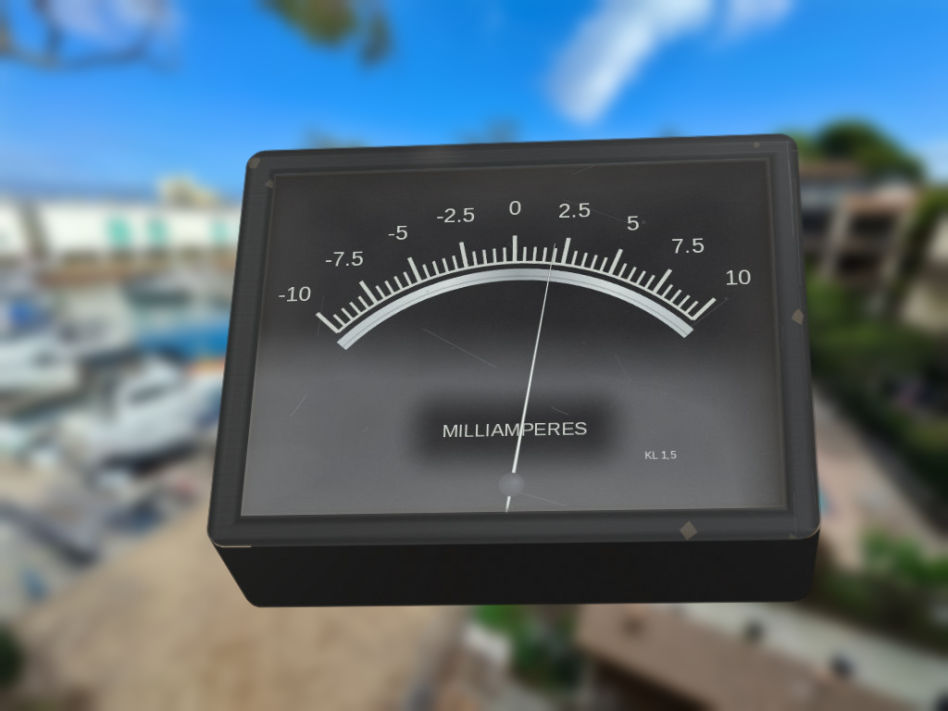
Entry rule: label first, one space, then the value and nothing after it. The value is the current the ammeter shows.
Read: 2 mA
